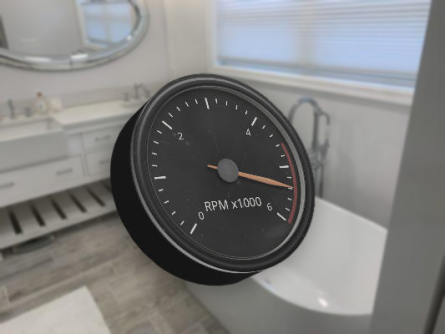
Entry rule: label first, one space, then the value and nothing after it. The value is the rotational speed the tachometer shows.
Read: 5400 rpm
